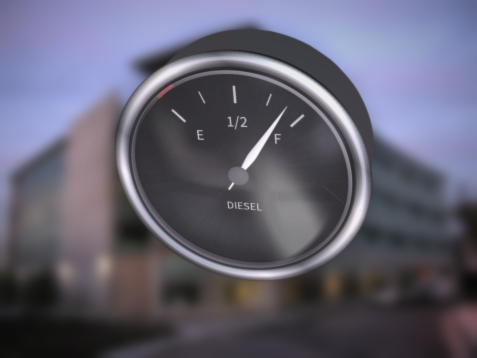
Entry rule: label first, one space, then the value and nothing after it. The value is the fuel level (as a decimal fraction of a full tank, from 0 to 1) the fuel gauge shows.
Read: 0.875
